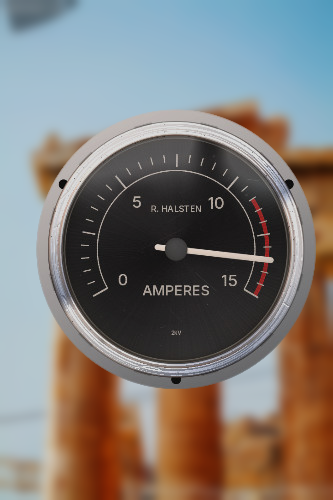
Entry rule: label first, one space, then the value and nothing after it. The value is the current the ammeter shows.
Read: 13.5 A
